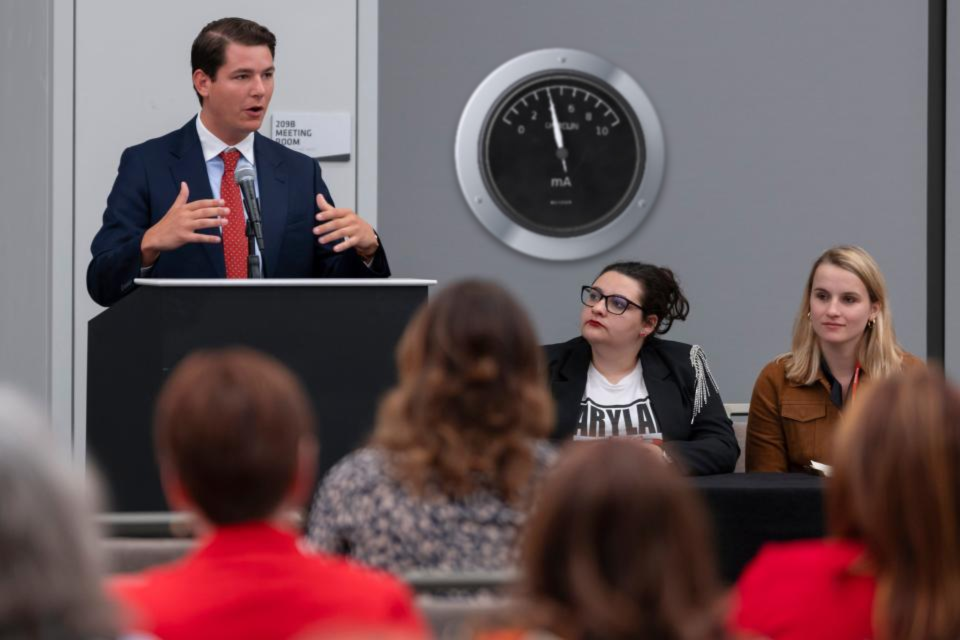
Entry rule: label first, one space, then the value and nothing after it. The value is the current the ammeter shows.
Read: 4 mA
